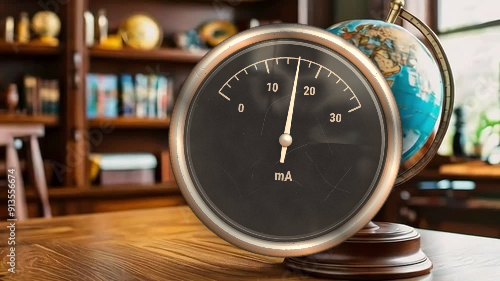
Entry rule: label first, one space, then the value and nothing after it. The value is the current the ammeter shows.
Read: 16 mA
